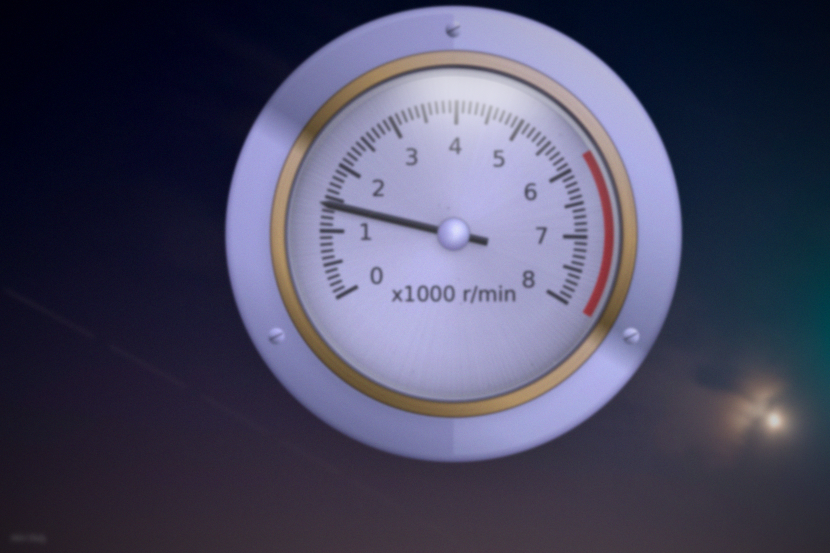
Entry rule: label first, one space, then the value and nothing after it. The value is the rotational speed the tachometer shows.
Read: 1400 rpm
